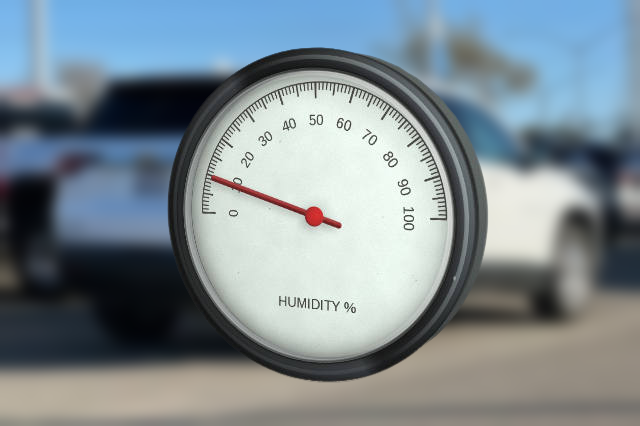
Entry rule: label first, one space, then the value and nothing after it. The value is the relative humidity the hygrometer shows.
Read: 10 %
